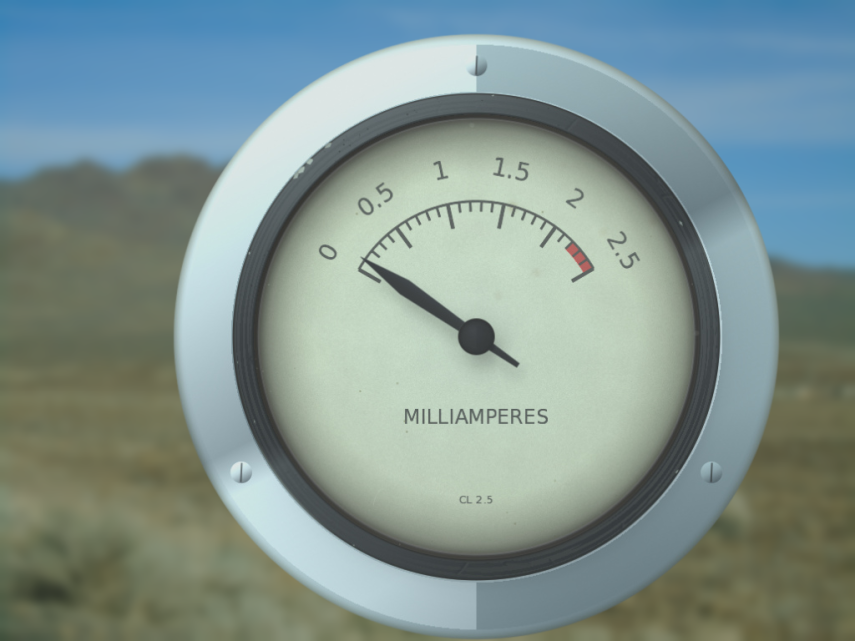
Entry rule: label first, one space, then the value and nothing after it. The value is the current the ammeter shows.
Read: 0.1 mA
